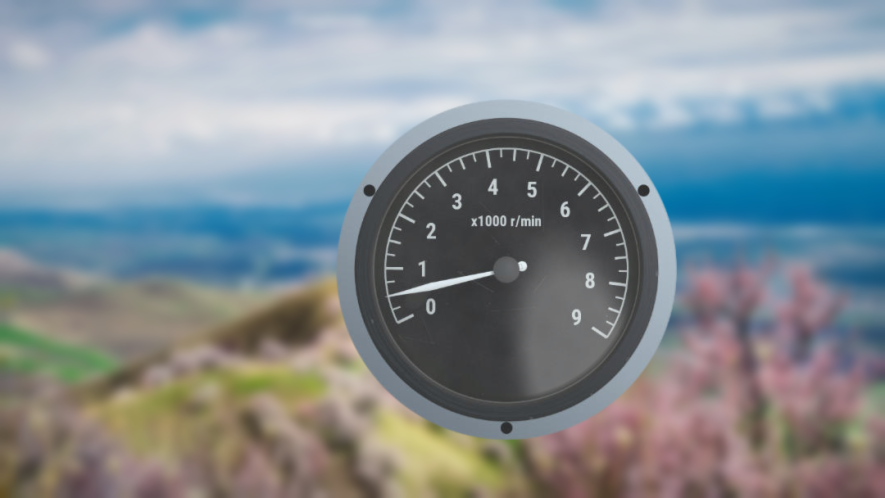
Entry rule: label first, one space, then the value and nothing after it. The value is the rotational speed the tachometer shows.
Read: 500 rpm
